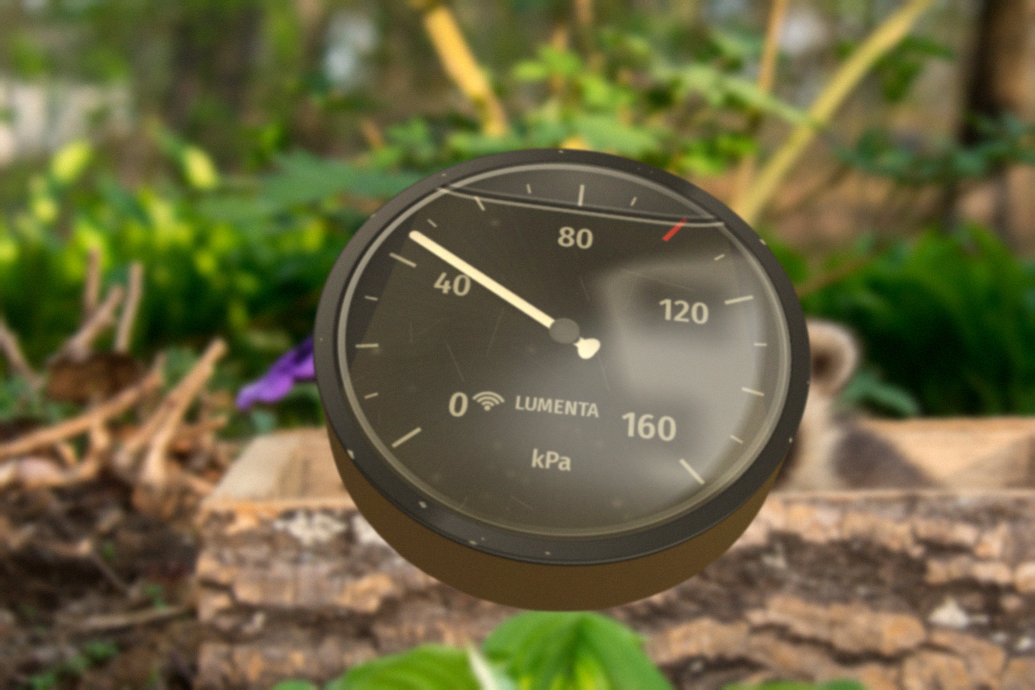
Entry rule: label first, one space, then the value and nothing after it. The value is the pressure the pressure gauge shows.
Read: 45 kPa
